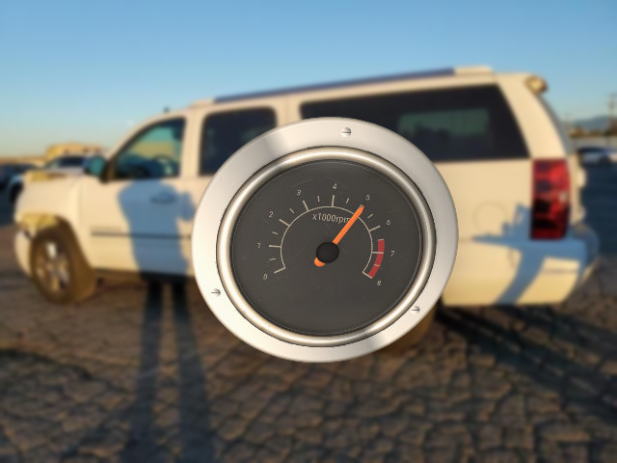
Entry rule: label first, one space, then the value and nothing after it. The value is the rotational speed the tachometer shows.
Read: 5000 rpm
